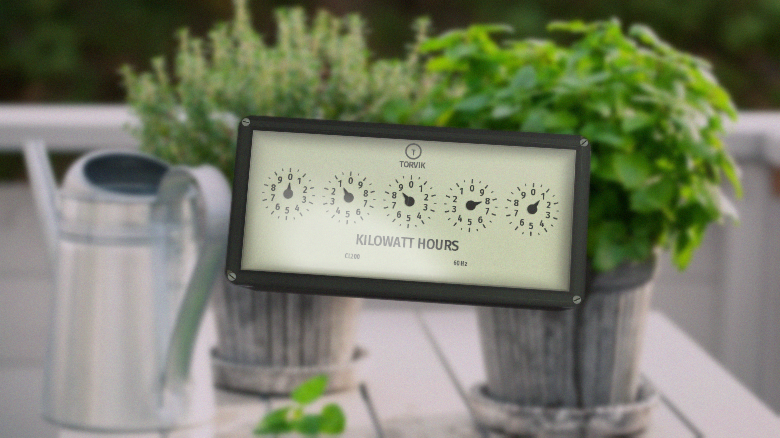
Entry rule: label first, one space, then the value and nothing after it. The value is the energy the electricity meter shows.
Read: 881 kWh
